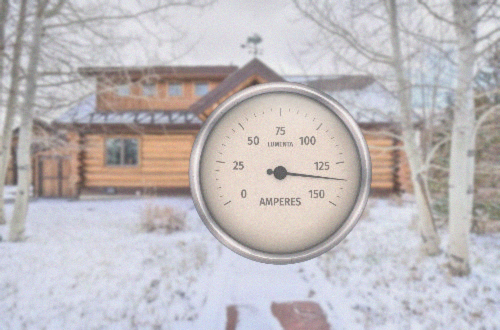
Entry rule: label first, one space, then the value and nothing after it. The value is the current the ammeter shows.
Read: 135 A
